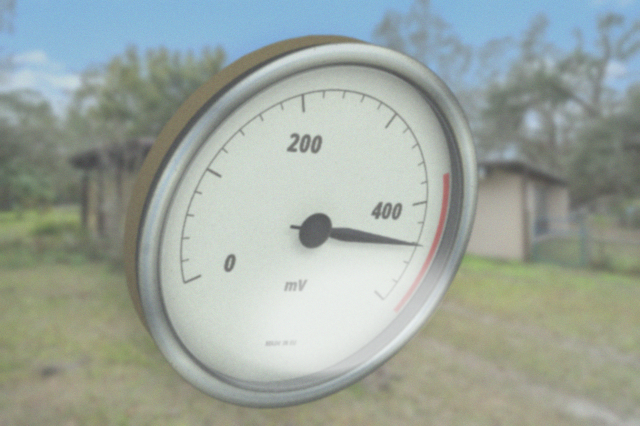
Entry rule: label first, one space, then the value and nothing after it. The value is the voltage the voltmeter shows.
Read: 440 mV
